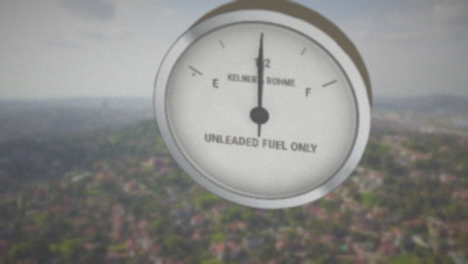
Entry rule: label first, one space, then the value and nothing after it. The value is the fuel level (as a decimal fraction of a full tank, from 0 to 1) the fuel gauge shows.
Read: 0.5
